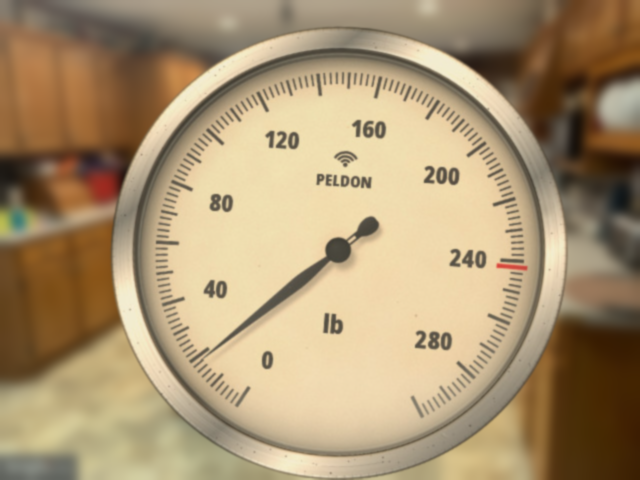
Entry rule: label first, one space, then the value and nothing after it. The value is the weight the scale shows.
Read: 18 lb
